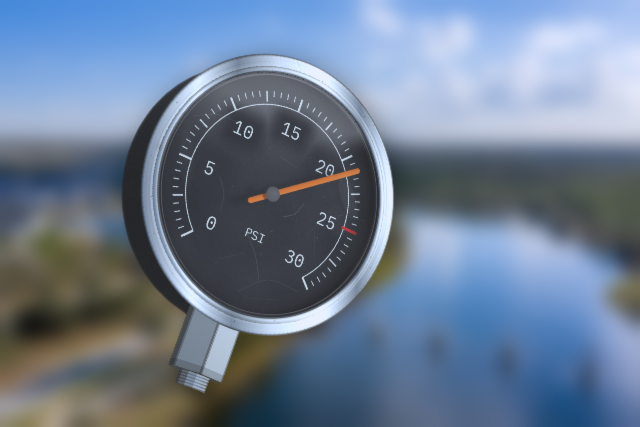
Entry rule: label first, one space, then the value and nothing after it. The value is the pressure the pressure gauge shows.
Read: 21 psi
